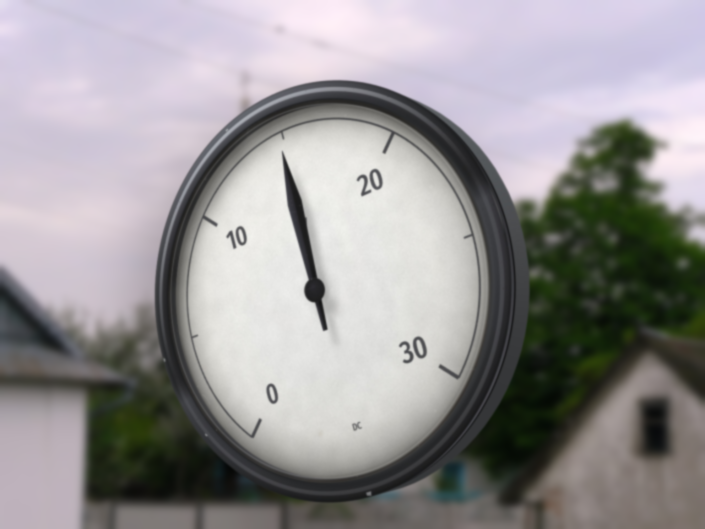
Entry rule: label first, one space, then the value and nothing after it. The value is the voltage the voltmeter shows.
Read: 15 V
